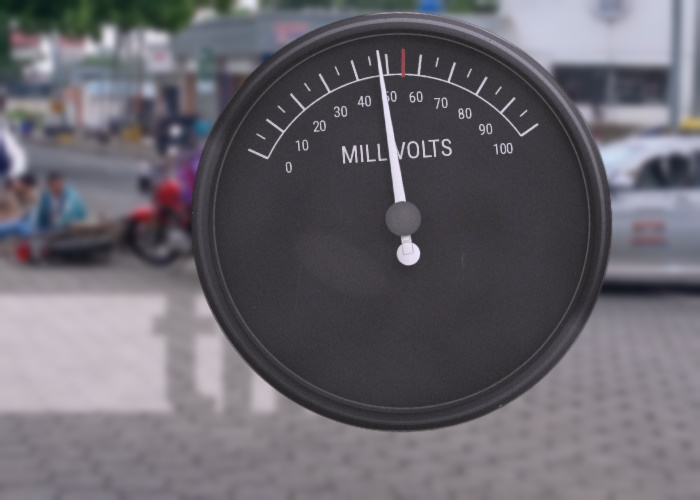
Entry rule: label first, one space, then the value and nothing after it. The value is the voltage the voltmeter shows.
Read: 47.5 mV
